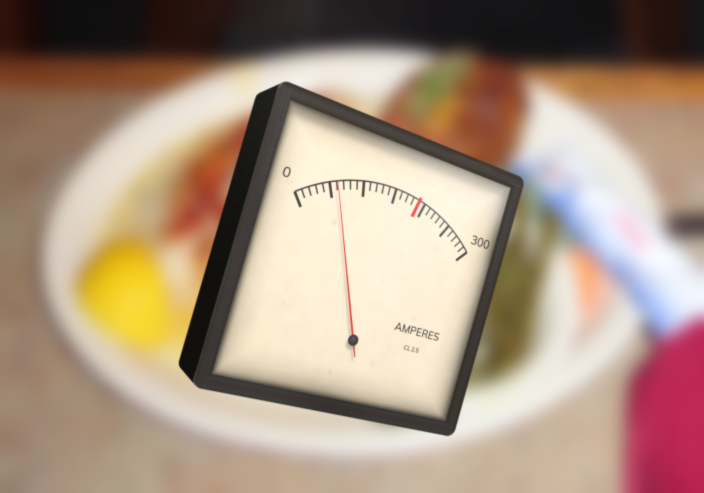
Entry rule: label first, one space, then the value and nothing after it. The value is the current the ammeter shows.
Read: 60 A
